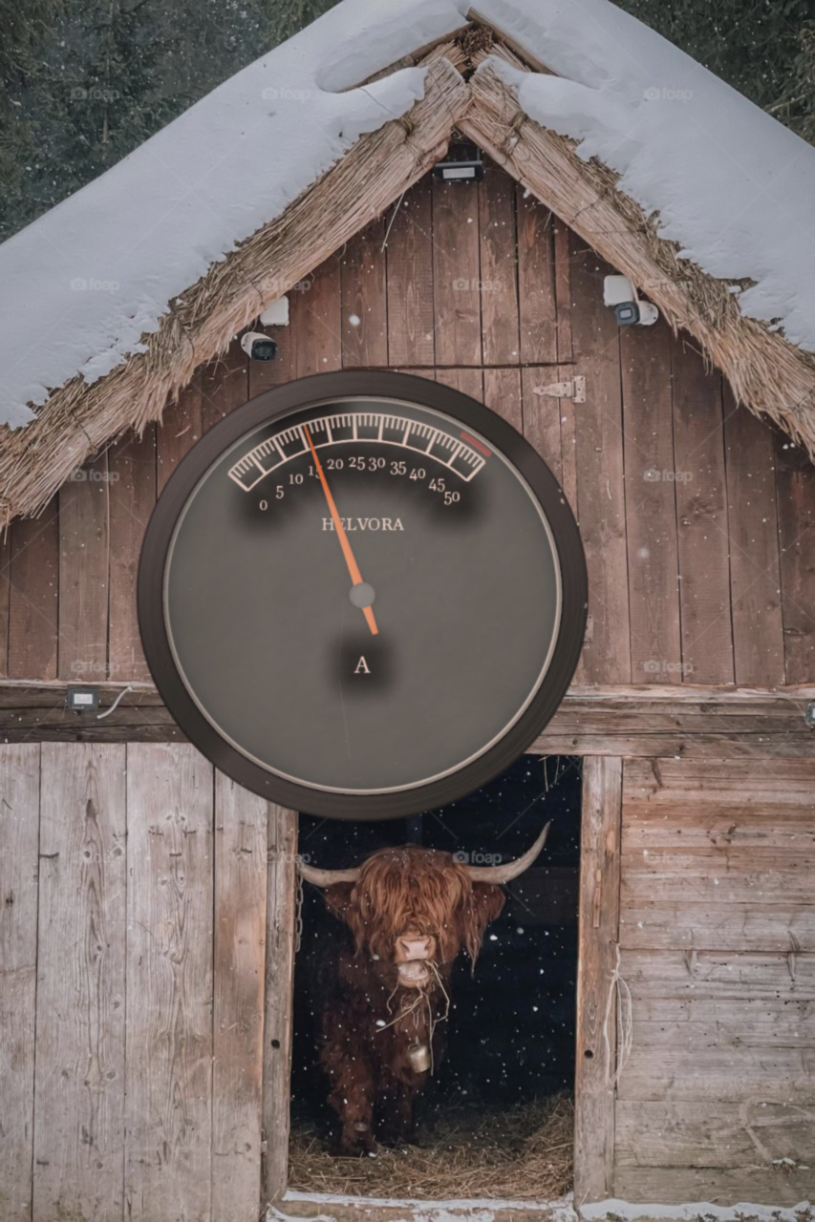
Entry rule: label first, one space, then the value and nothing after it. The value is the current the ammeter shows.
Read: 16 A
